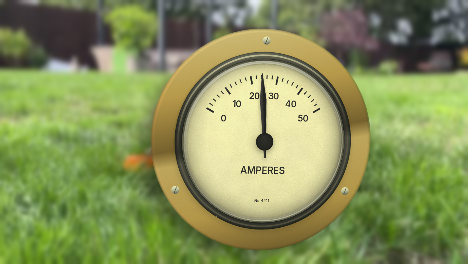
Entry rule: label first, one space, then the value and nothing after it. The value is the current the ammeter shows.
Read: 24 A
